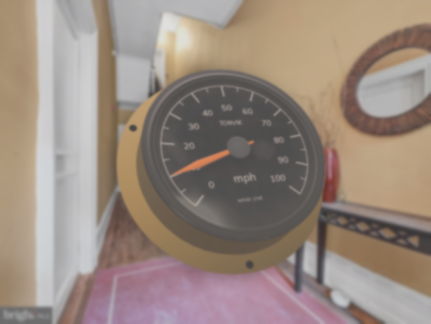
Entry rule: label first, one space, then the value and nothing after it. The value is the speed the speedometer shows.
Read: 10 mph
